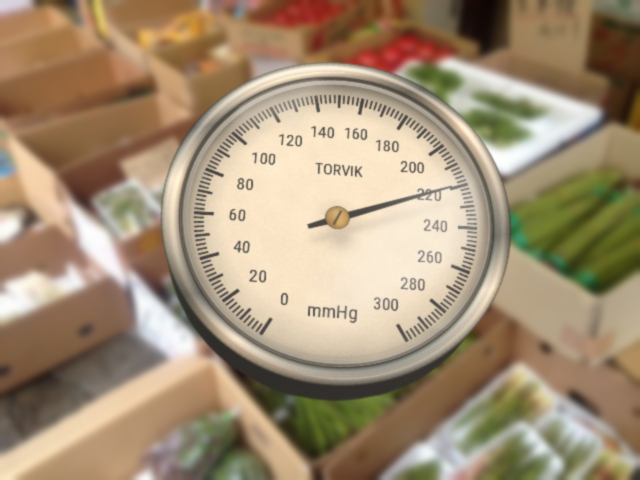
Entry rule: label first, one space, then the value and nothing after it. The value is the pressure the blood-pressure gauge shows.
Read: 220 mmHg
